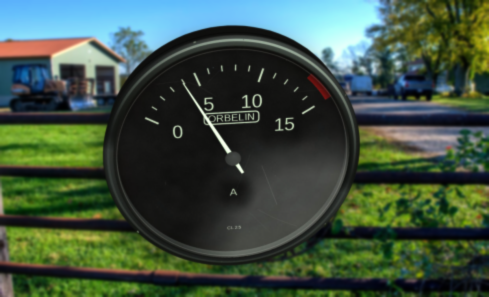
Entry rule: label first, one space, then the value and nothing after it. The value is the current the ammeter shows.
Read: 4 A
